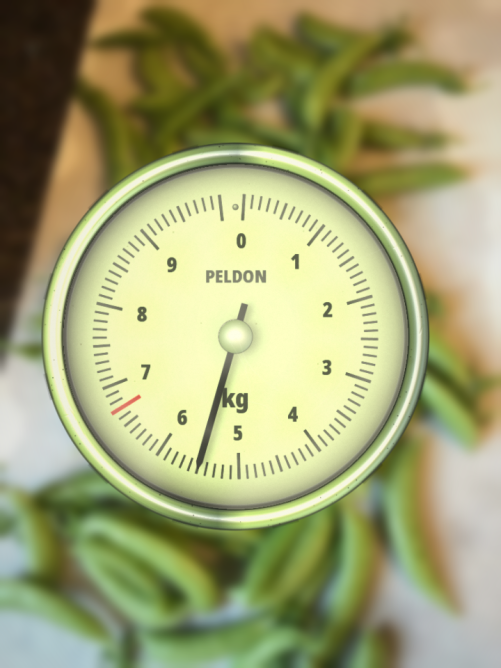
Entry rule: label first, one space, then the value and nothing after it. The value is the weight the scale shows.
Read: 5.5 kg
